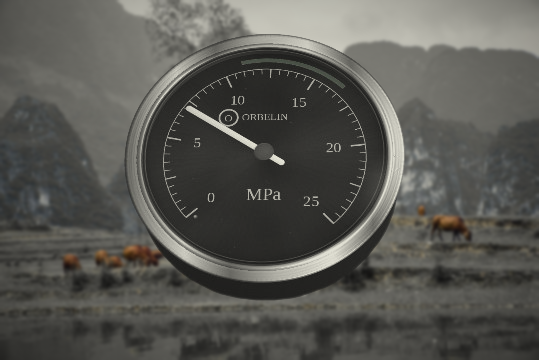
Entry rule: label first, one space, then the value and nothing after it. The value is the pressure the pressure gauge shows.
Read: 7 MPa
